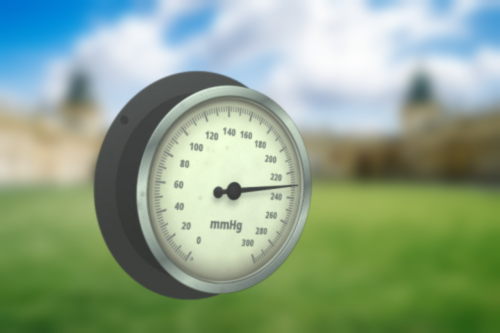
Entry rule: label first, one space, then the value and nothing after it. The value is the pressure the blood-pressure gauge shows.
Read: 230 mmHg
